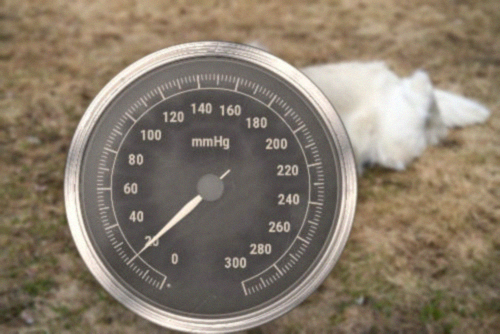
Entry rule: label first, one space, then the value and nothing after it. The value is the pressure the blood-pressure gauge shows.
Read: 20 mmHg
